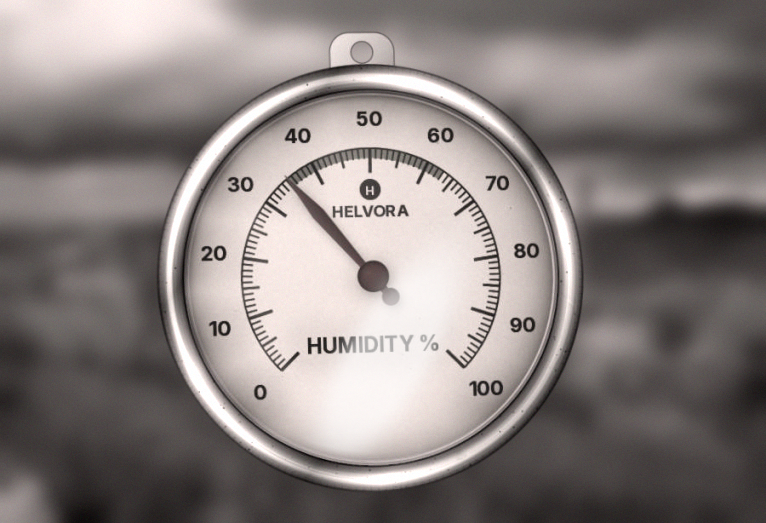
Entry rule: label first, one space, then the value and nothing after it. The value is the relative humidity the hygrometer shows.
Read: 35 %
